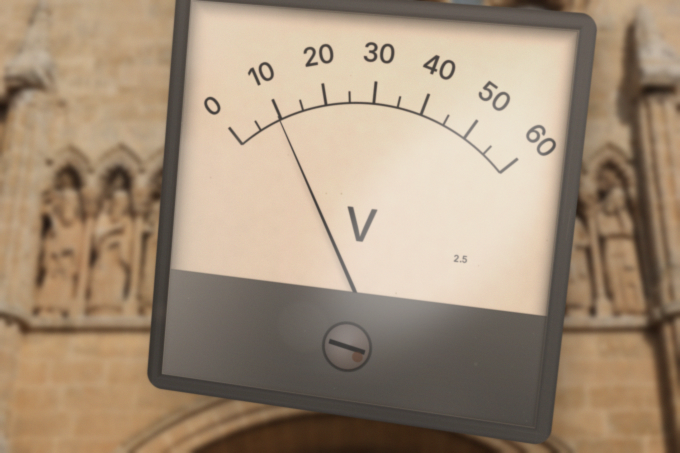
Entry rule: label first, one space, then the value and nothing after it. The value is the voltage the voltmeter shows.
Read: 10 V
